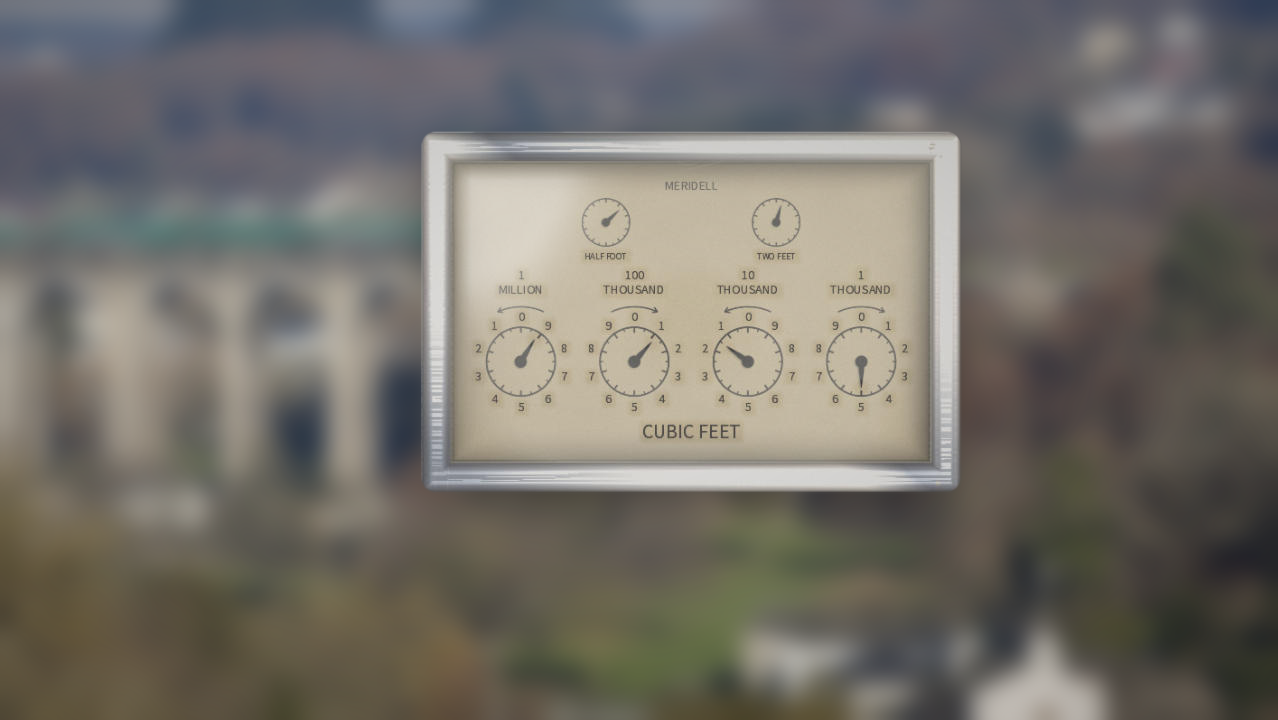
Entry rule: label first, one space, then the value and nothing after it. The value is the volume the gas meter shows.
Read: 911500 ft³
